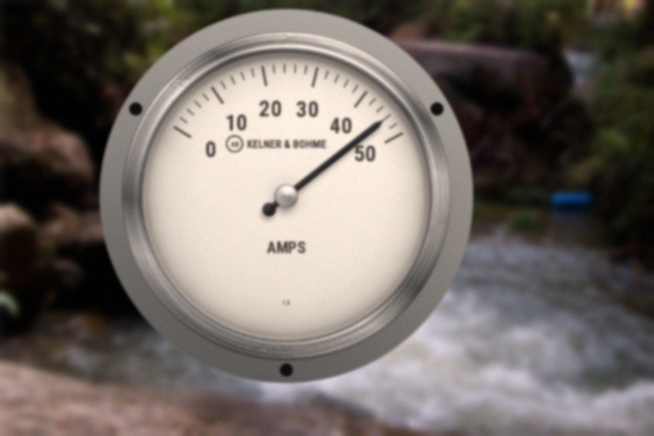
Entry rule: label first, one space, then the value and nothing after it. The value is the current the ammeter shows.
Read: 46 A
